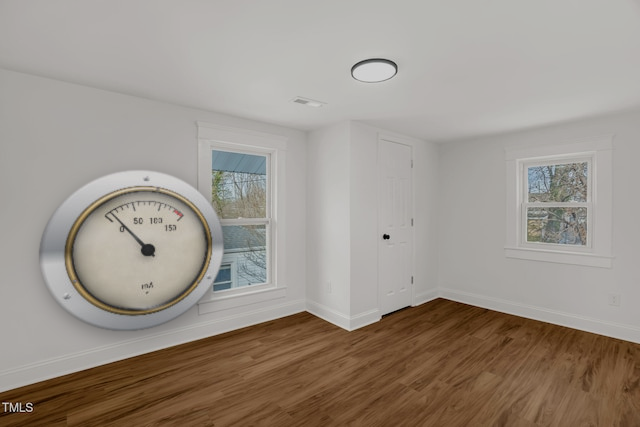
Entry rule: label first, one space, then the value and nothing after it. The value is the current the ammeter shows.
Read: 10 mA
